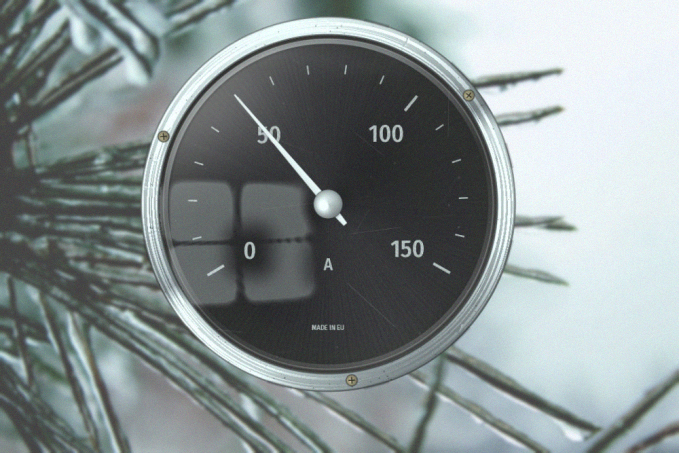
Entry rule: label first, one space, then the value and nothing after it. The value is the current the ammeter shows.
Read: 50 A
